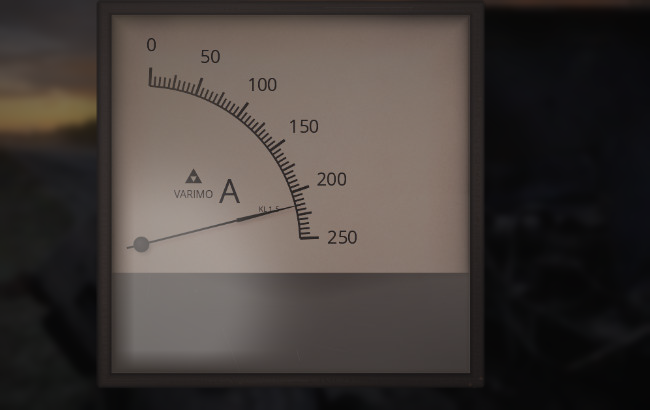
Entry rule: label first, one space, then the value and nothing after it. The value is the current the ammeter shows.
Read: 215 A
